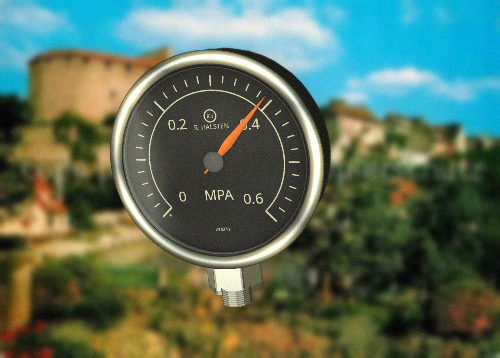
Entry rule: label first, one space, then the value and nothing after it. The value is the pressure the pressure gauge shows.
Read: 0.39 MPa
